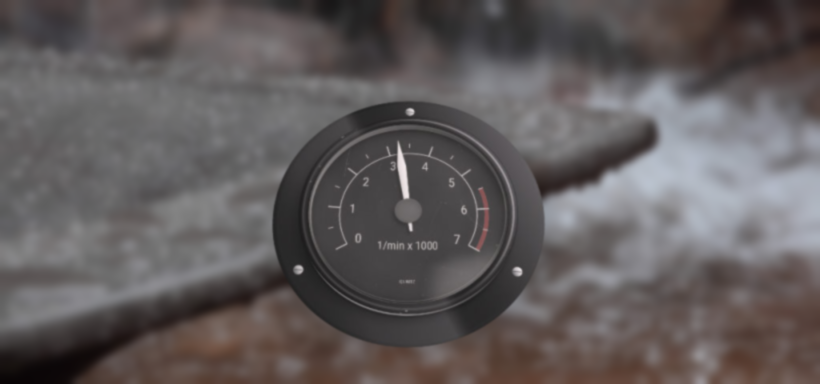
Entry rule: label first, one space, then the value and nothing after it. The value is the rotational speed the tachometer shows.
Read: 3250 rpm
